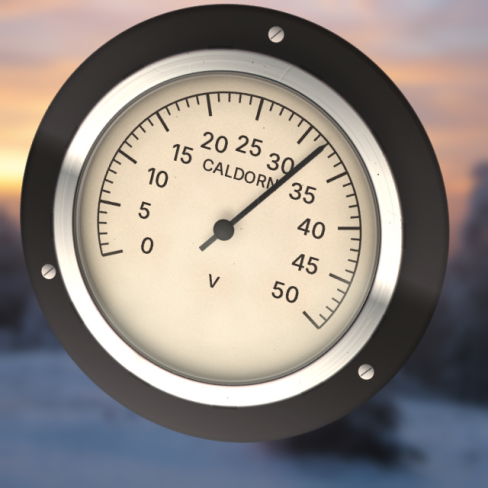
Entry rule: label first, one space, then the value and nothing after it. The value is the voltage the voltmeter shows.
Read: 32 V
